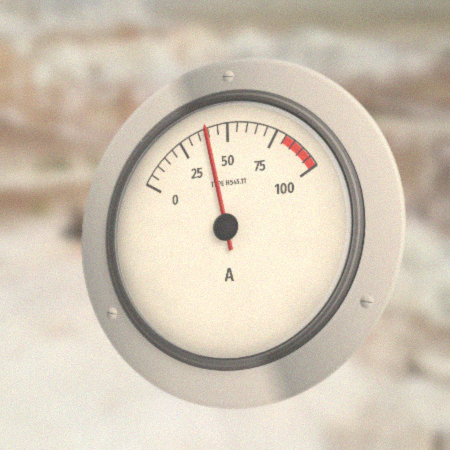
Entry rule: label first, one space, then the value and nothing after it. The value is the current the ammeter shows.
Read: 40 A
